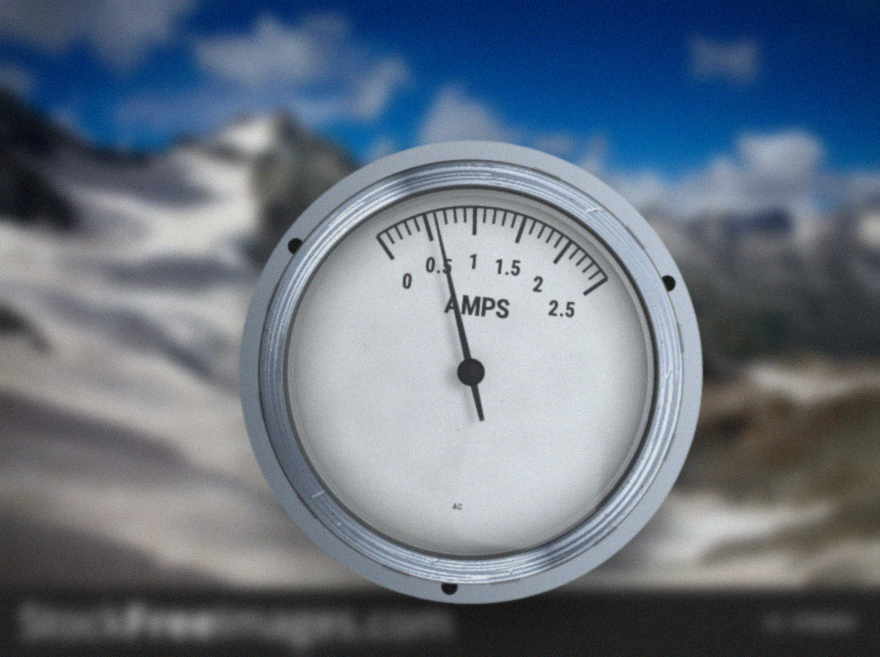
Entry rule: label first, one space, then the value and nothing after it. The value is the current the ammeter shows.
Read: 0.6 A
